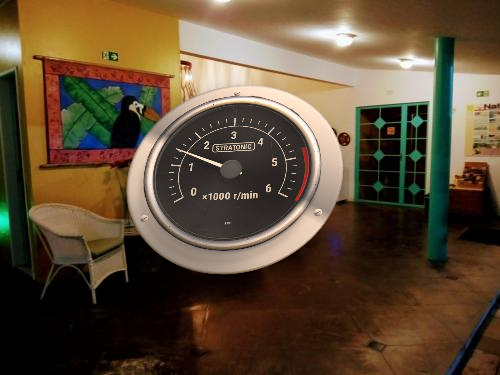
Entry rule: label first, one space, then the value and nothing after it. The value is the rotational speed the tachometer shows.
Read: 1400 rpm
